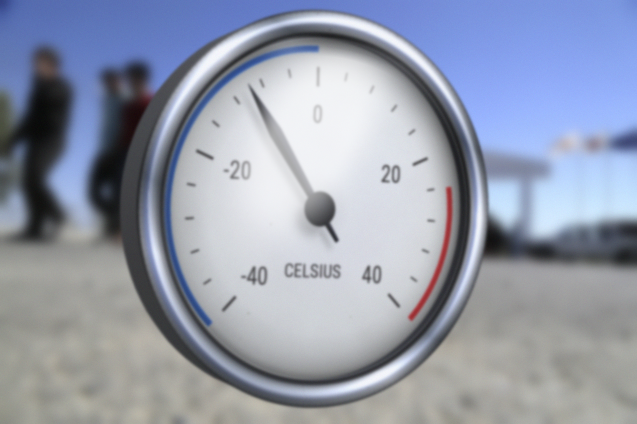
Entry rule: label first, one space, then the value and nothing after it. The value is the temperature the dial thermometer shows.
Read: -10 °C
